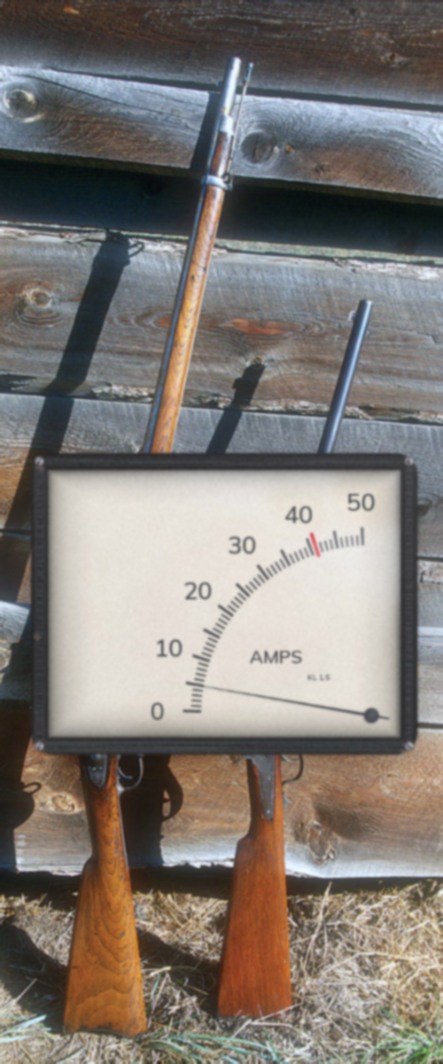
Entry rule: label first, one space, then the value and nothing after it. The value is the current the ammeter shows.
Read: 5 A
